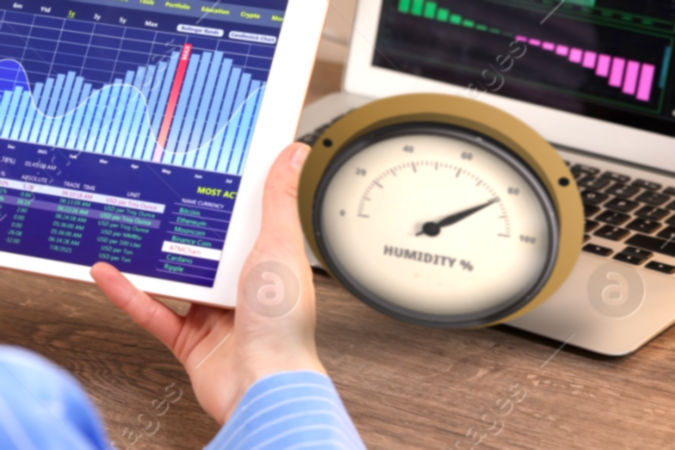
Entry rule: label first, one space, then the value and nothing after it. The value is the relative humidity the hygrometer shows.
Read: 80 %
